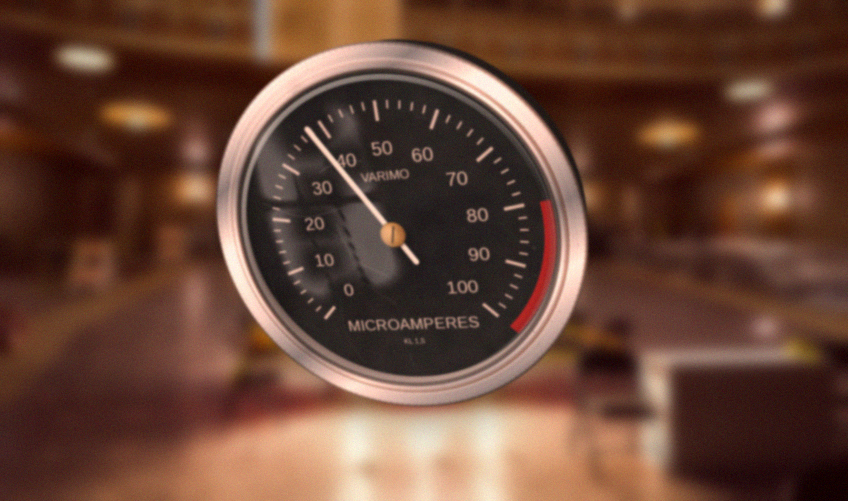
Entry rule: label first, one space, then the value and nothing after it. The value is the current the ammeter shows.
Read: 38 µA
